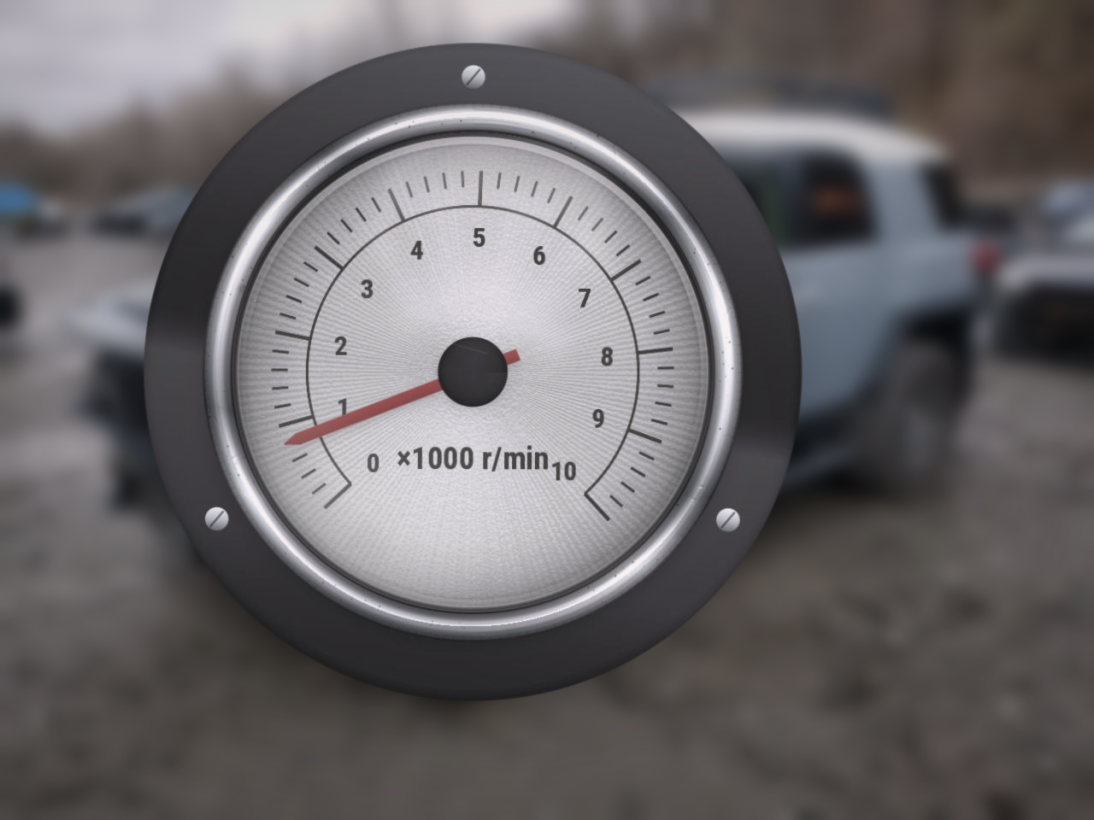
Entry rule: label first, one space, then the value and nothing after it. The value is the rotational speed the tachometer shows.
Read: 800 rpm
